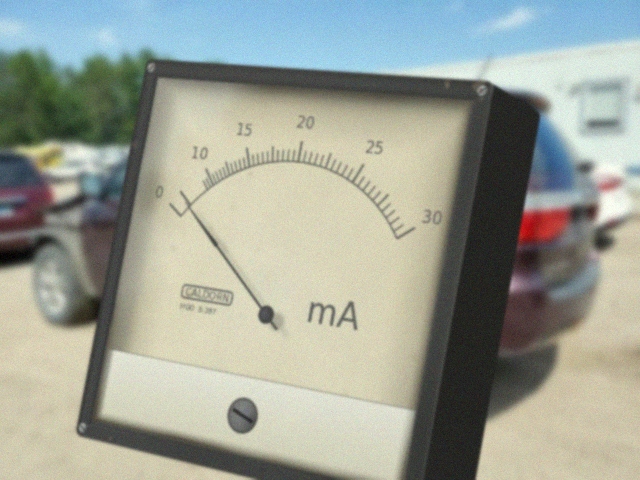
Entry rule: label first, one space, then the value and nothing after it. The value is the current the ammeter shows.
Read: 5 mA
